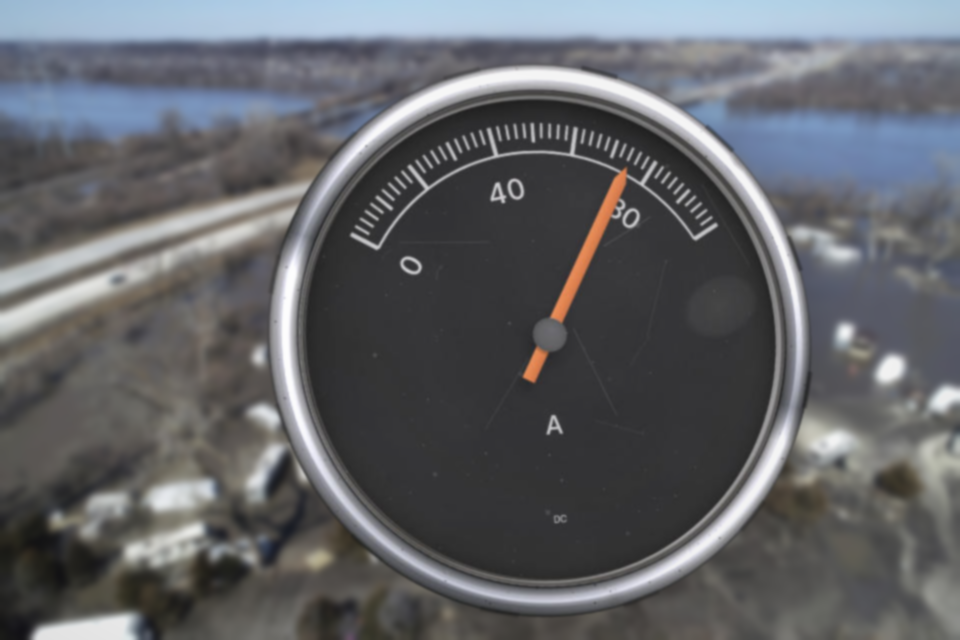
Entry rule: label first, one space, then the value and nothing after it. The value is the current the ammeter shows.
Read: 74 A
